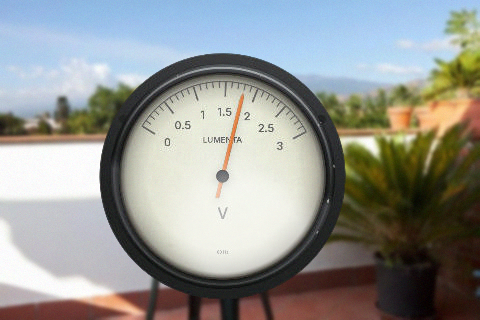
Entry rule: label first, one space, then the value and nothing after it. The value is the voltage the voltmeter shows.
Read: 1.8 V
